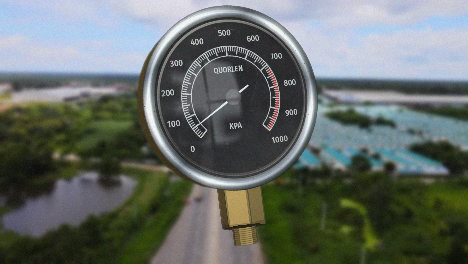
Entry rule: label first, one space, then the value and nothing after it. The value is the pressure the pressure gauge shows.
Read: 50 kPa
